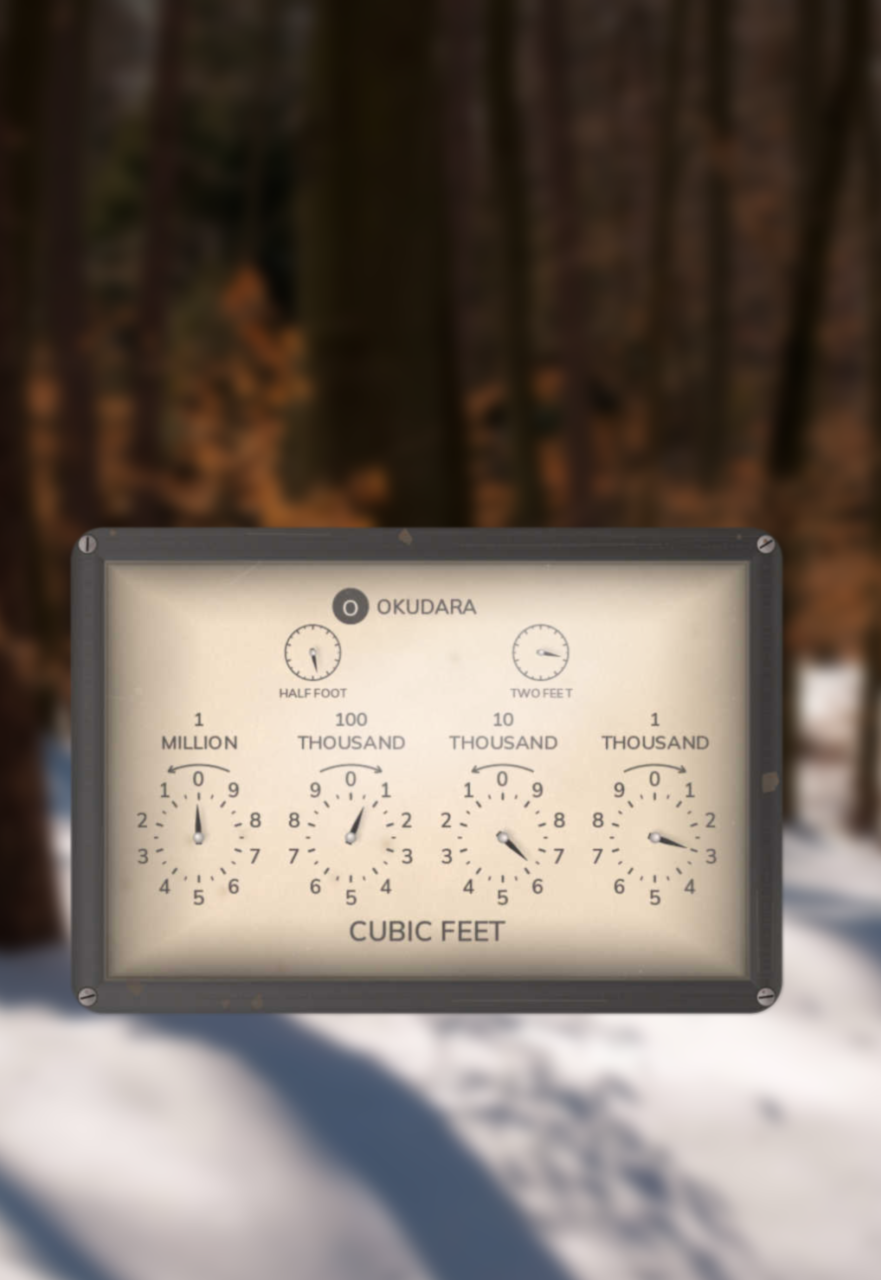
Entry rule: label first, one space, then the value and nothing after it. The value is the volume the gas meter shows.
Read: 6300 ft³
